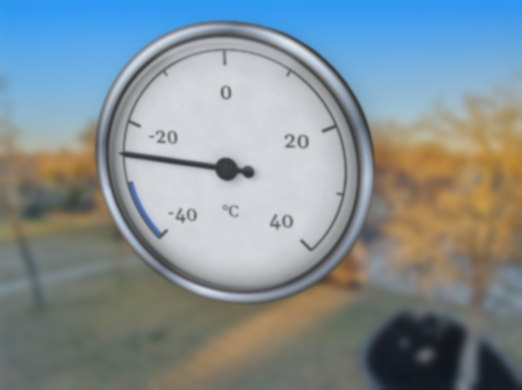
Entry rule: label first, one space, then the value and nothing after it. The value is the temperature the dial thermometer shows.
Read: -25 °C
